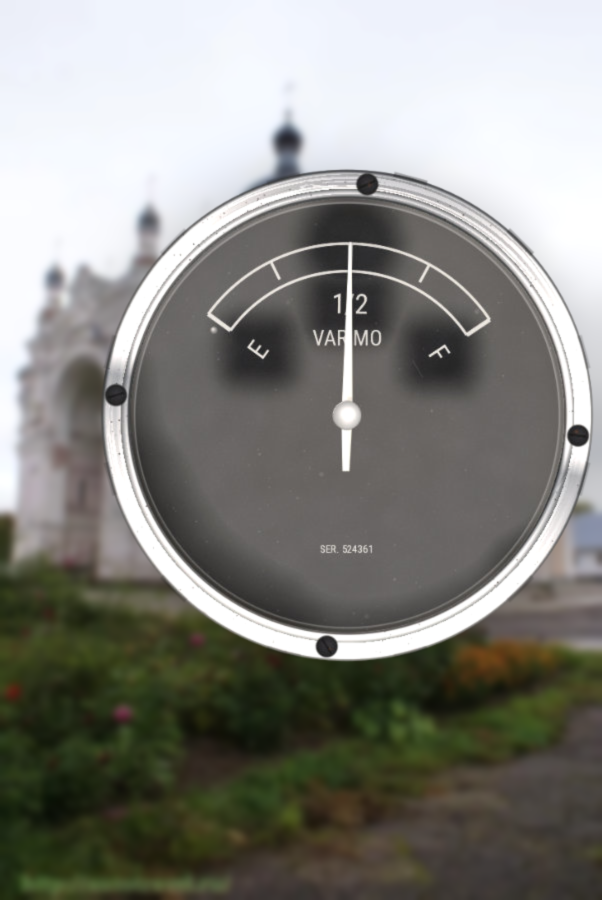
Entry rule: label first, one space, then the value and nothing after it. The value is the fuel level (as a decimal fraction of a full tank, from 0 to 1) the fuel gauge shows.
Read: 0.5
